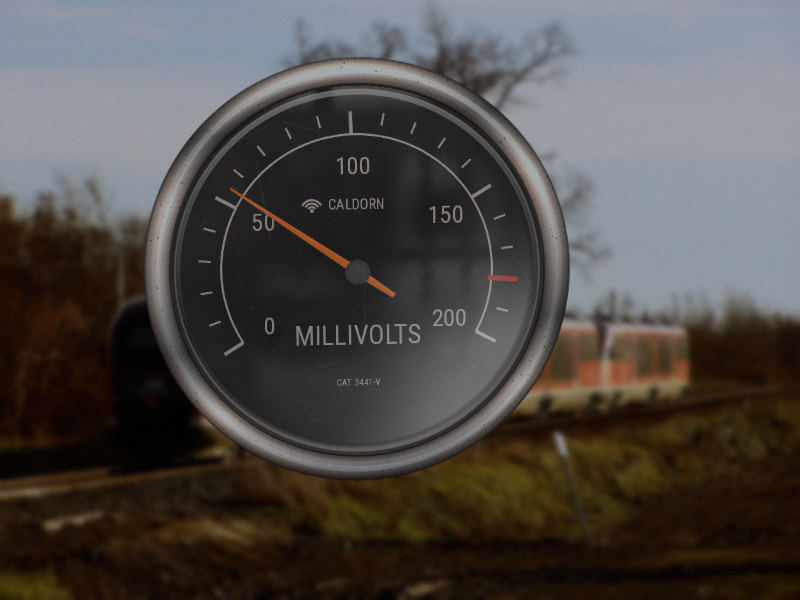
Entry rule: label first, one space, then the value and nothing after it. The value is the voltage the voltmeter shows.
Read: 55 mV
